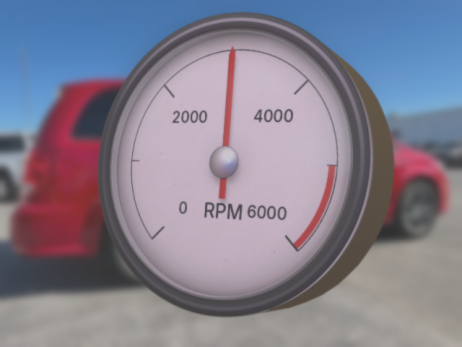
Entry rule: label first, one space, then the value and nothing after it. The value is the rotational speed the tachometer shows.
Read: 3000 rpm
